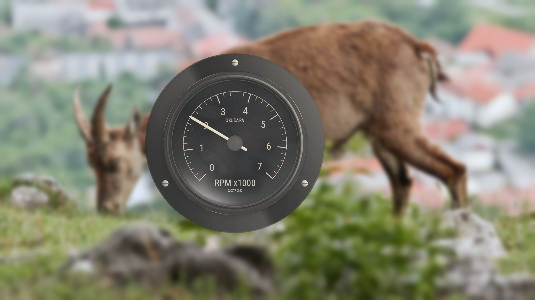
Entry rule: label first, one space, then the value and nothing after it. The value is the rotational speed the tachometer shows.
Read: 2000 rpm
